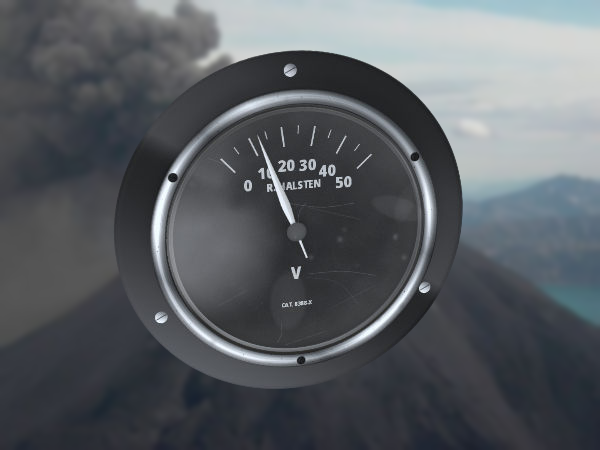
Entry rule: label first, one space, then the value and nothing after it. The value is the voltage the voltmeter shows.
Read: 12.5 V
